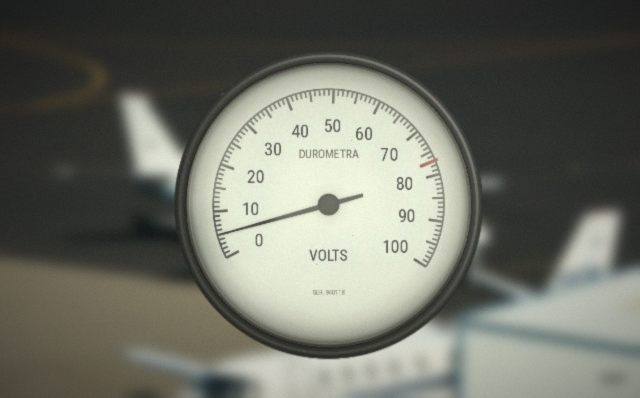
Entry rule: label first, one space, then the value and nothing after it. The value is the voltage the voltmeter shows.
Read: 5 V
